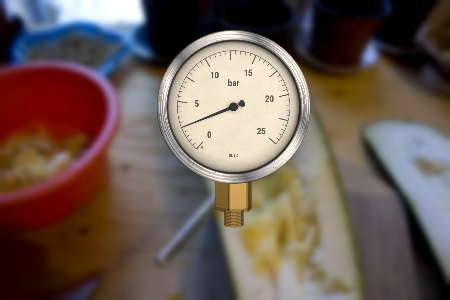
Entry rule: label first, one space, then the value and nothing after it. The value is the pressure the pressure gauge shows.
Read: 2.5 bar
